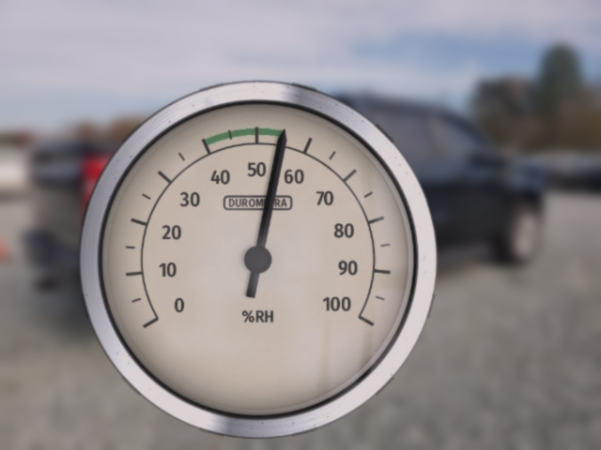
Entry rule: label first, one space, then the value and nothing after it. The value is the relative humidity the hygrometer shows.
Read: 55 %
